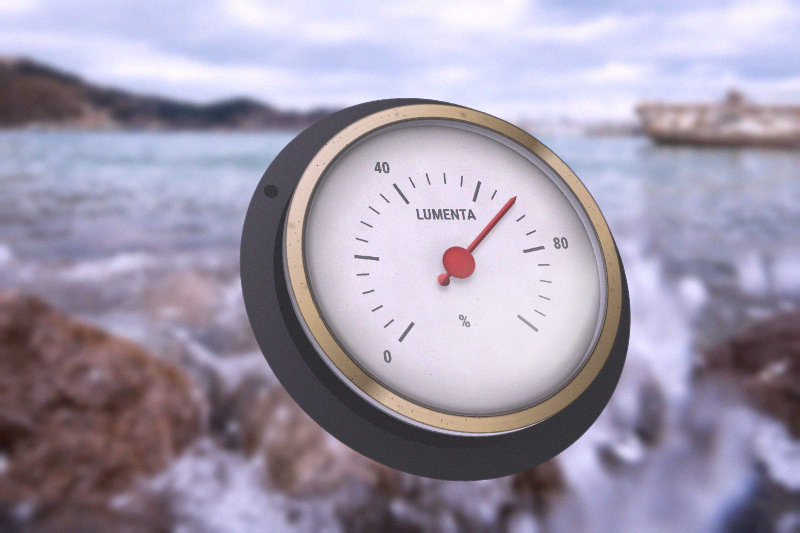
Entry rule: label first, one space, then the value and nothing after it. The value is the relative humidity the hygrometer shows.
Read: 68 %
